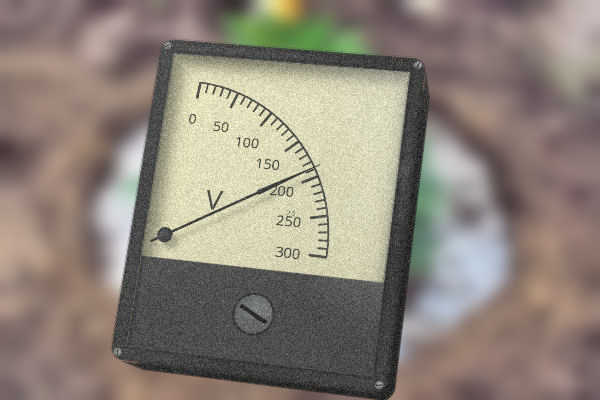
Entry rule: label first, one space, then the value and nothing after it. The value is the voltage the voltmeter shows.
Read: 190 V
